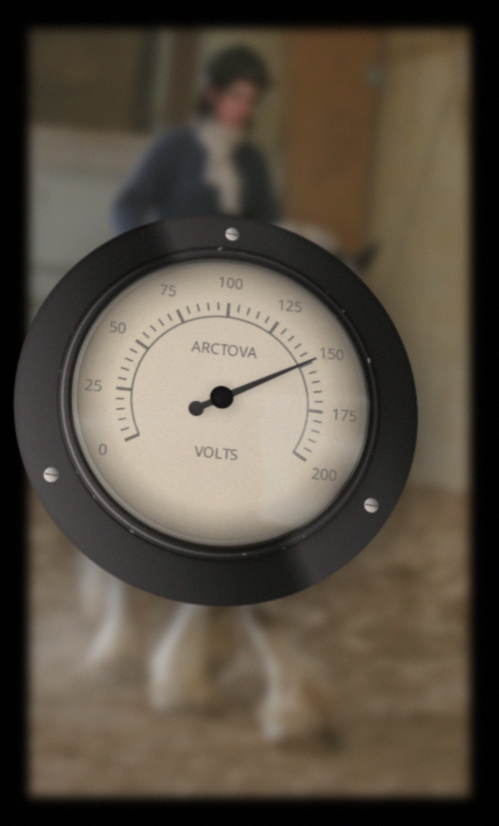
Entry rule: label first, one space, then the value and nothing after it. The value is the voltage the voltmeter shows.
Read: 150 V
